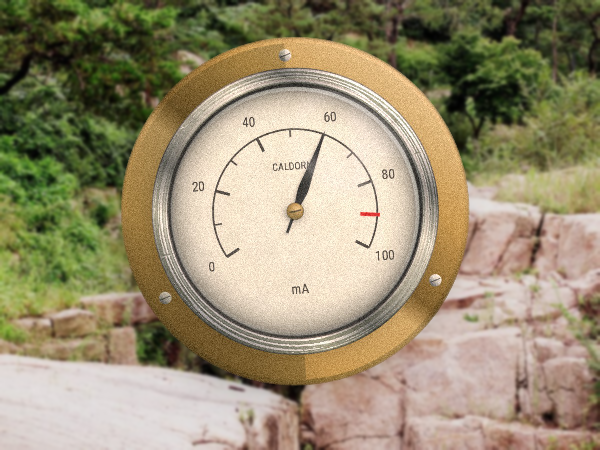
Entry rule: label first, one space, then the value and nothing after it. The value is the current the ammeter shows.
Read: 60 mA
